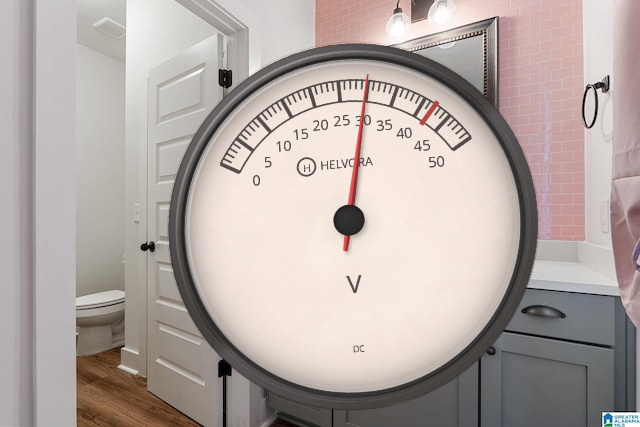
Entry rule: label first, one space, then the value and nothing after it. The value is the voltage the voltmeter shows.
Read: 30 V
